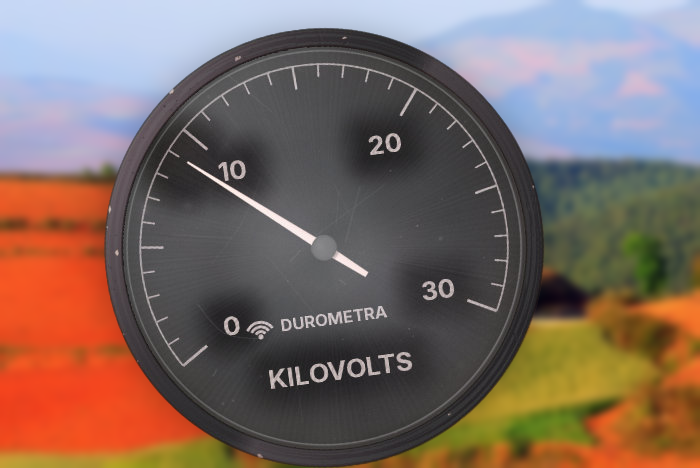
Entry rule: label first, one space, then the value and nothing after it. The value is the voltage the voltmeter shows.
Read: 9 kV
